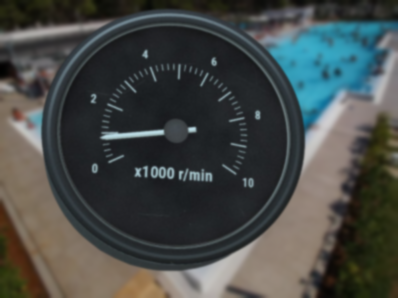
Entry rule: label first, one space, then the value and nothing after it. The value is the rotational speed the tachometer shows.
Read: 800 rpm
